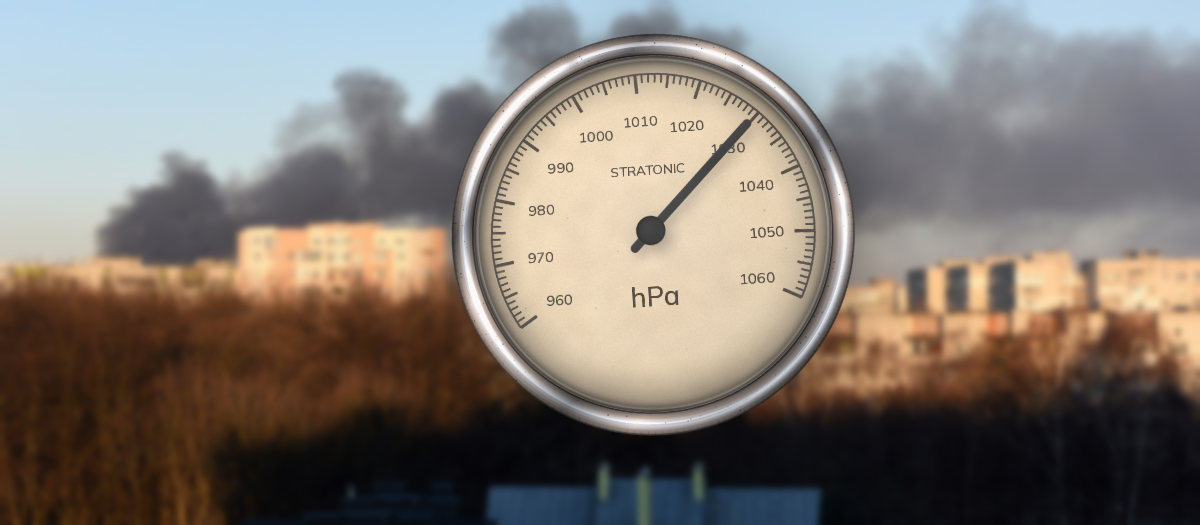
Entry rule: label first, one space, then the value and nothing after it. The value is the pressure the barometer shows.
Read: 1030 hPa
